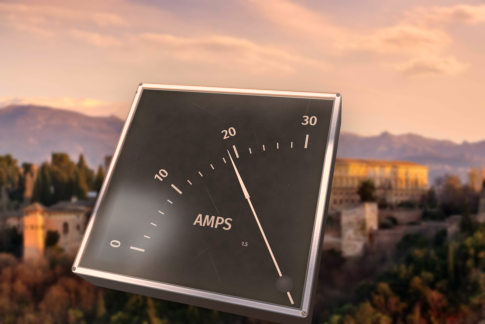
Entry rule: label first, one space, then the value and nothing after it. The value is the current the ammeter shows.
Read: 19 A
